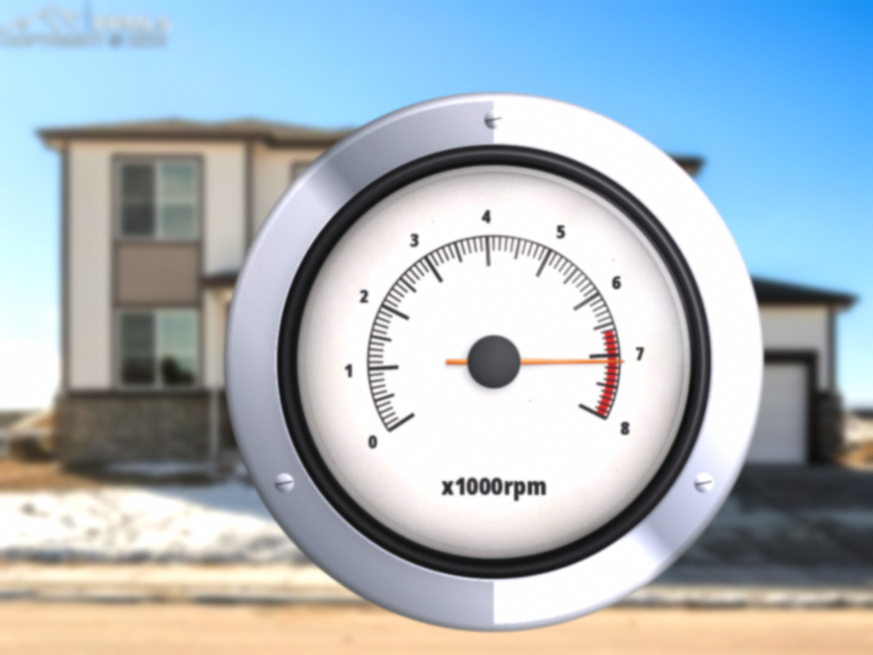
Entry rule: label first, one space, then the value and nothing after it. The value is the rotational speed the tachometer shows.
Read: 7100 rpm
